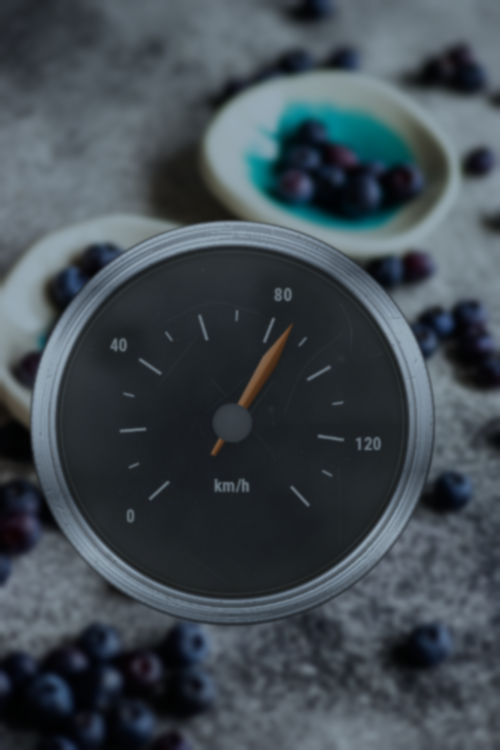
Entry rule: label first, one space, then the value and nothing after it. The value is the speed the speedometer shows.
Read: 85 km/h
